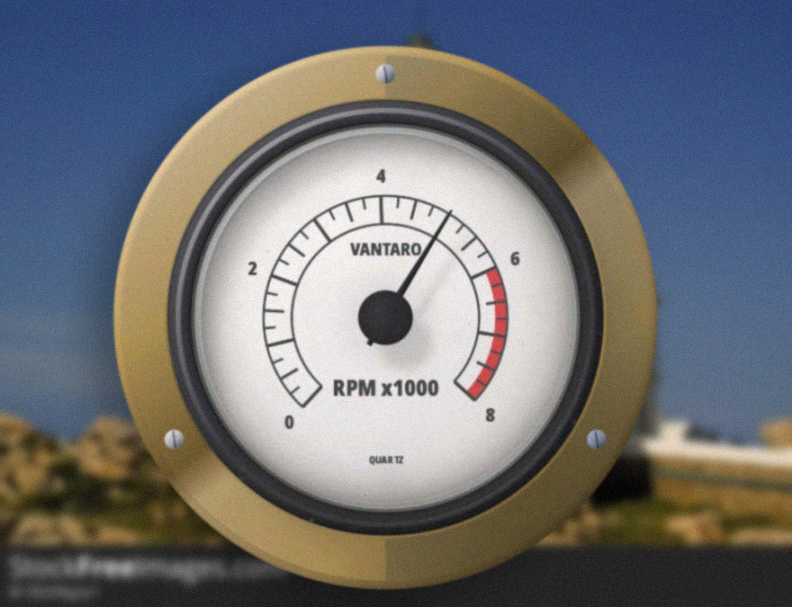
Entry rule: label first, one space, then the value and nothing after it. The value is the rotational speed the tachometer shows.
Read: 5000 rpm
